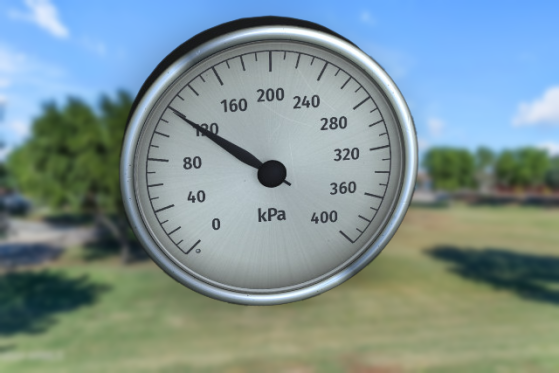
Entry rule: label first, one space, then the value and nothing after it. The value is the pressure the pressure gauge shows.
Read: 120 kPa
